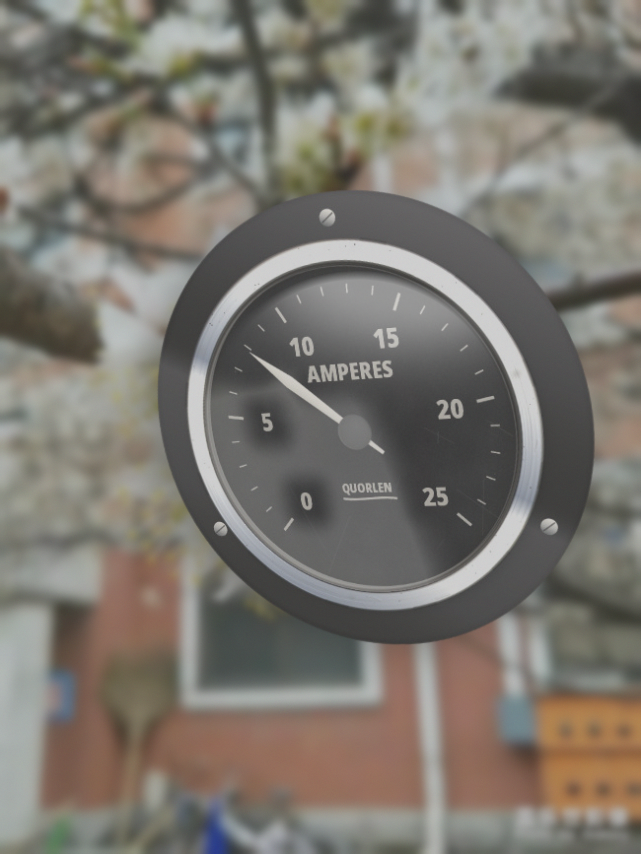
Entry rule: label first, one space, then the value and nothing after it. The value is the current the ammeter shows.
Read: 8 A
